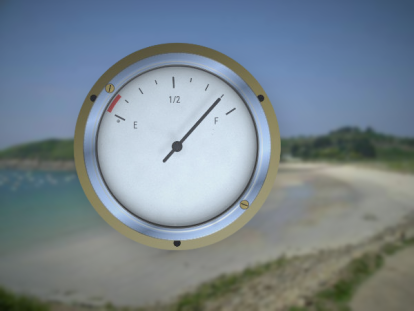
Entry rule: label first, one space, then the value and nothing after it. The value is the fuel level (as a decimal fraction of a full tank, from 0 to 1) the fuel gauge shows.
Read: 0.875
